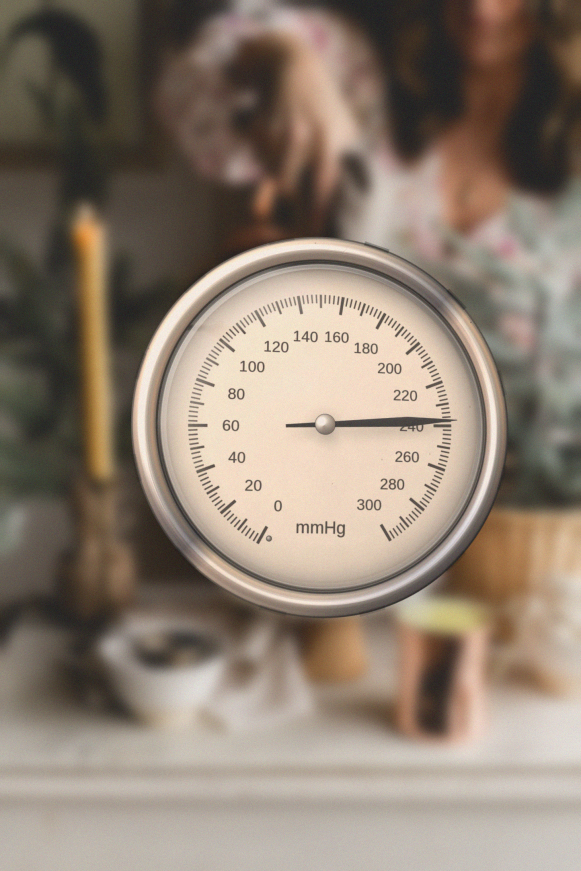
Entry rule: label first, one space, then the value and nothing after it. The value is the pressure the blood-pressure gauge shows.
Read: 238 mmHg
